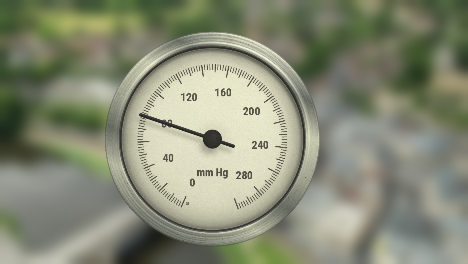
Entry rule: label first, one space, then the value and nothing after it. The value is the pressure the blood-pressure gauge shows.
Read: 80 mmHg
